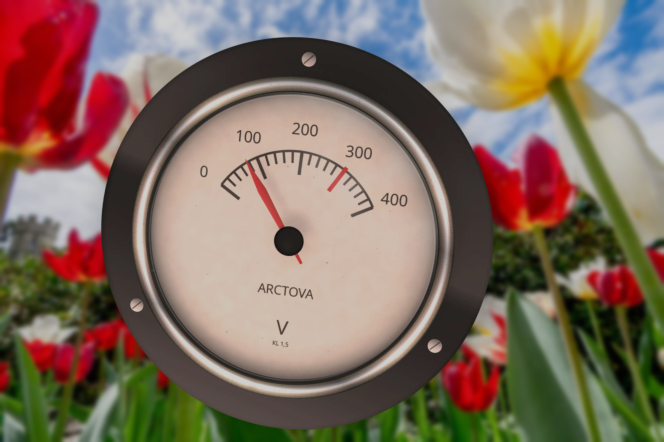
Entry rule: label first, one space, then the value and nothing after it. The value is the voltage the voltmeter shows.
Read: 80 V
